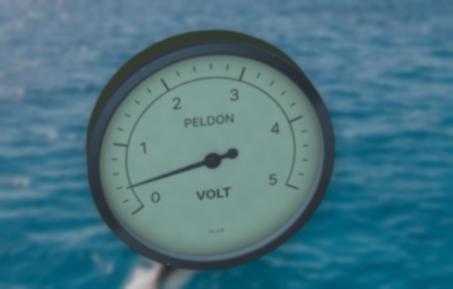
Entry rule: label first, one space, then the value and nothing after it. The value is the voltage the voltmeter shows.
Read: 0.4 V
